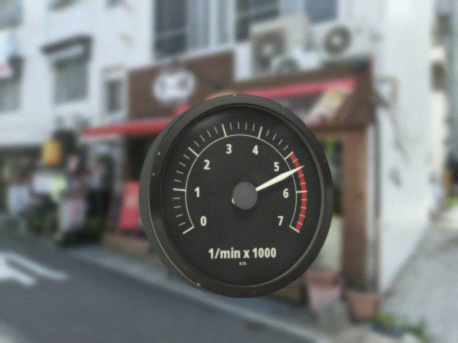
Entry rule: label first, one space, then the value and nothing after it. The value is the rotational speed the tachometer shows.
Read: 5400 rpm
